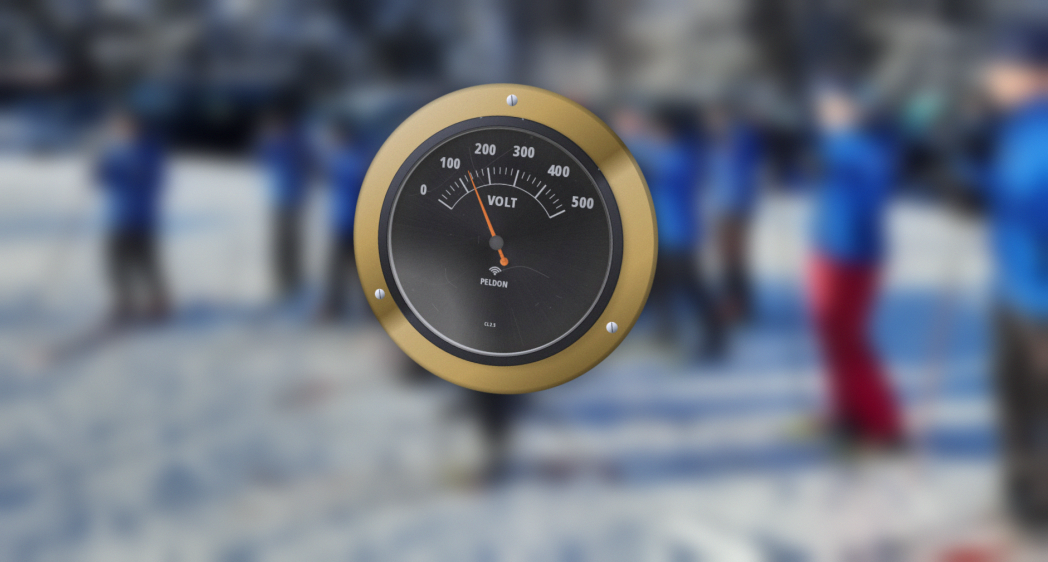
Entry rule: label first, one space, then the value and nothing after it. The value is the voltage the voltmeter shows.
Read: 140 V
